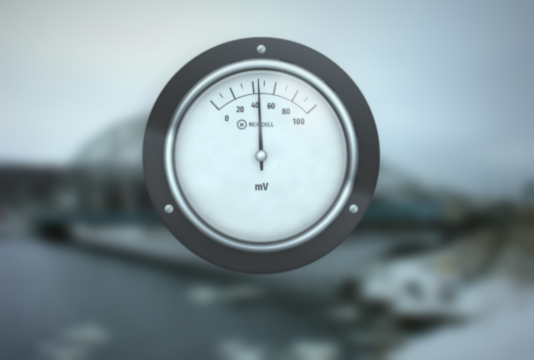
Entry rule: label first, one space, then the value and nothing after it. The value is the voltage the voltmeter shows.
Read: 45 mV
